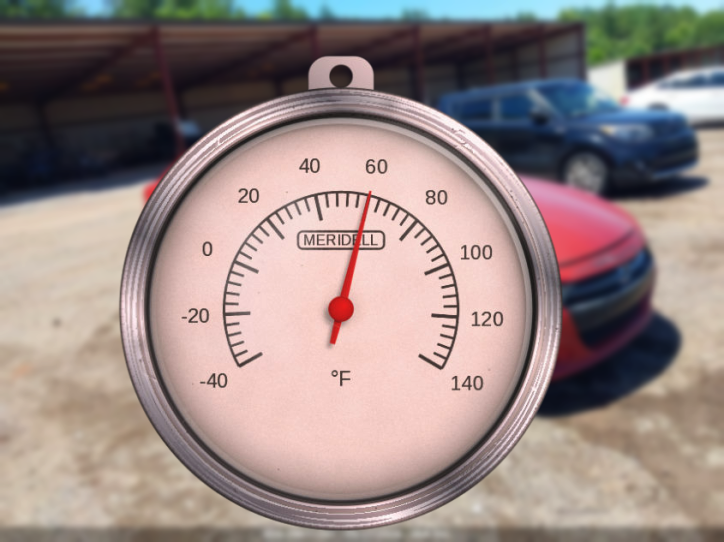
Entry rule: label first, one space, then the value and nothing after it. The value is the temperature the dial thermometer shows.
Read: 60 °F
